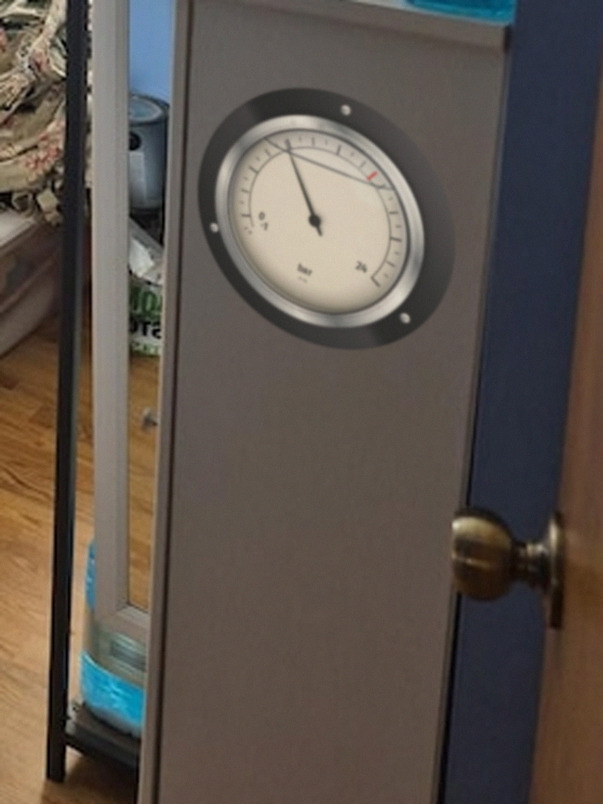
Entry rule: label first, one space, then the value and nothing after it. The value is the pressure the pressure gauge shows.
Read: 8 bar
